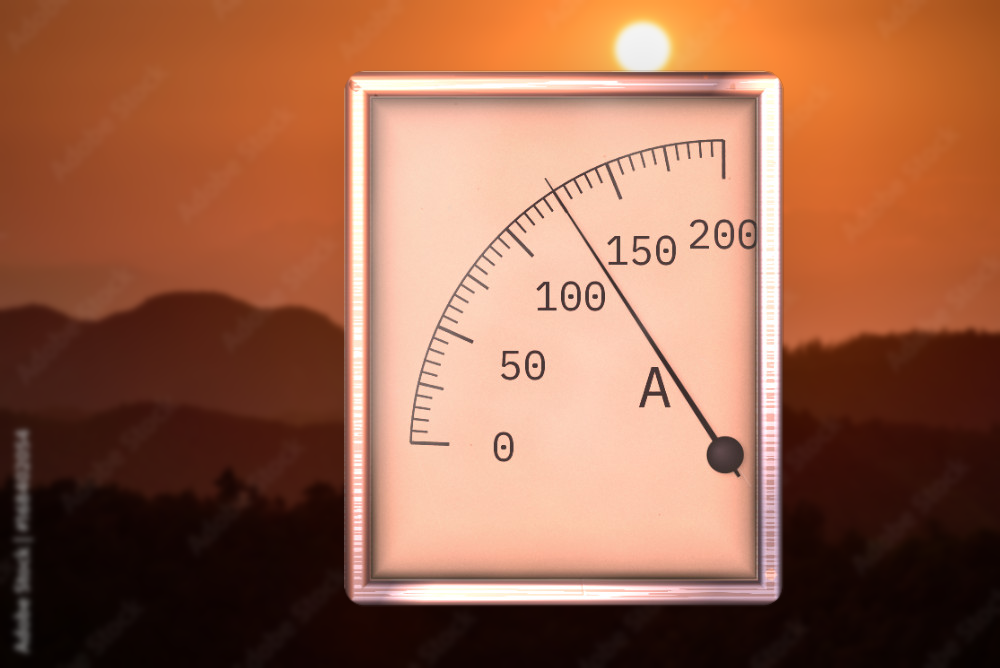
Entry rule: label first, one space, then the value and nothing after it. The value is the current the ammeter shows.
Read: 125 A
